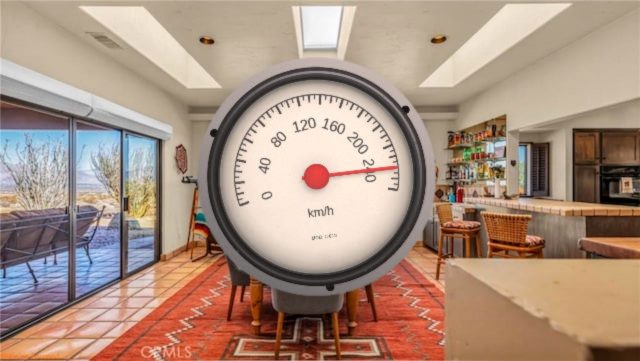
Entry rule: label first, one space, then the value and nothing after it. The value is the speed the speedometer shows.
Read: 240 km/h
